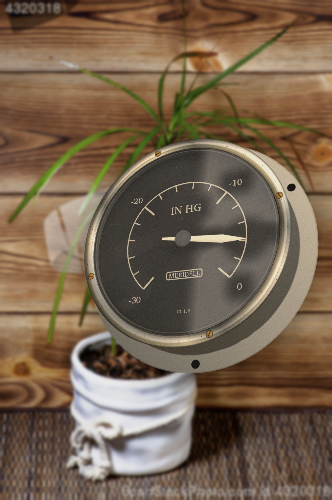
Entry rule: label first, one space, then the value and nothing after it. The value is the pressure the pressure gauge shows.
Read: -4 inHg
